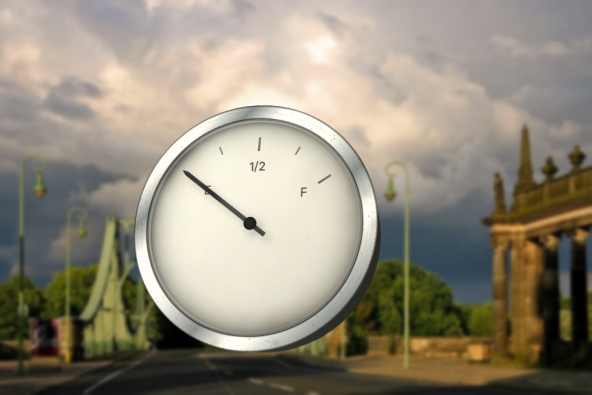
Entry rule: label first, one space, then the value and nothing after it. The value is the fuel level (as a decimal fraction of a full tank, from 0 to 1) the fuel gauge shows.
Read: 0
